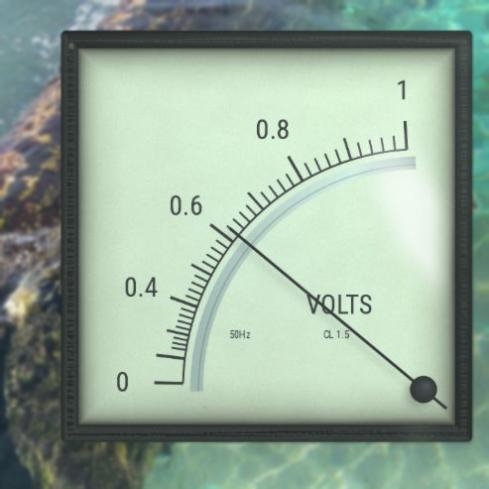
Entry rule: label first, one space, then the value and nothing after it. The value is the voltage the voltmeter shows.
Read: 0.62 V
